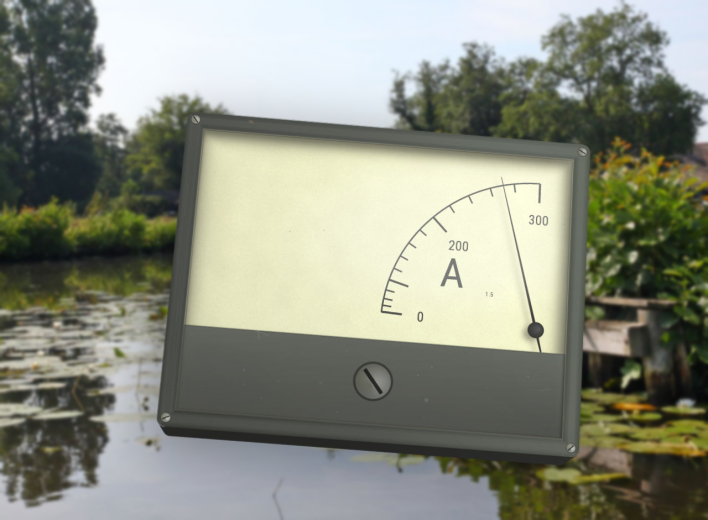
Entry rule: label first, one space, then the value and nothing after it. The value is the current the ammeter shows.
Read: 270 A
